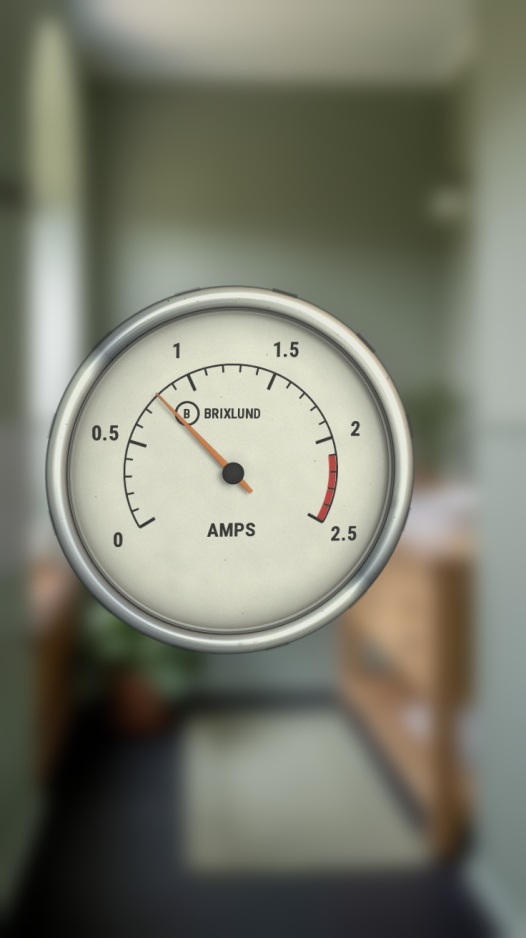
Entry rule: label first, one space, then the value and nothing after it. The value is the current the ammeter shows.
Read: 0.8 A
